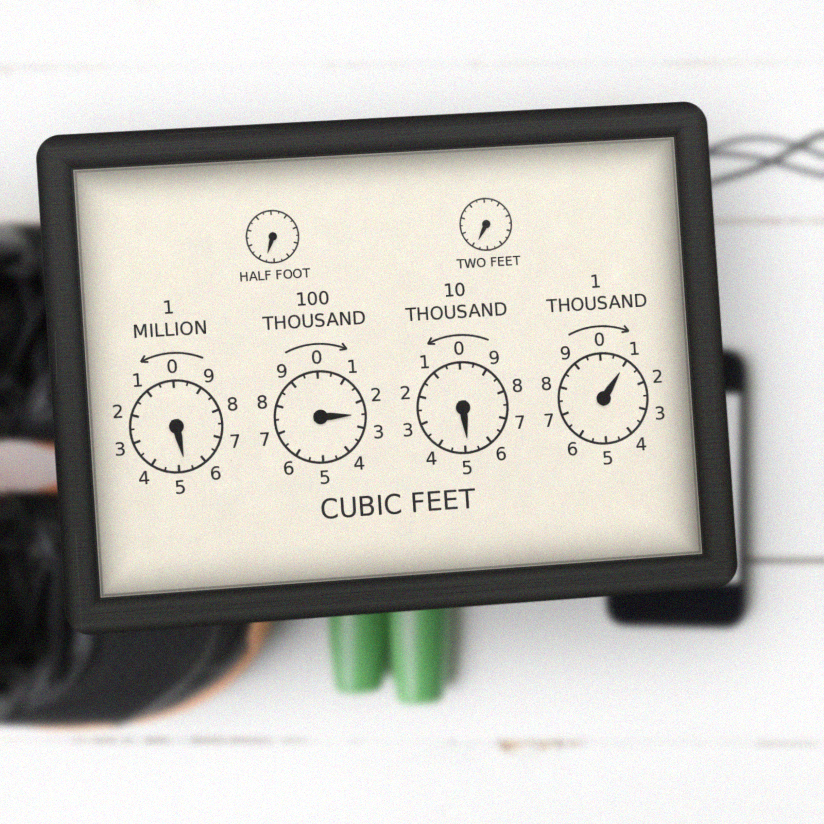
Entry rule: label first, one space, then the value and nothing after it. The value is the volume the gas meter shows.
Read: 525100 ft³
